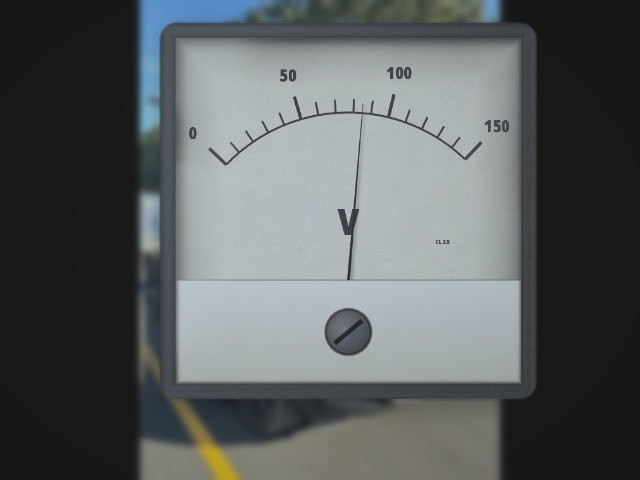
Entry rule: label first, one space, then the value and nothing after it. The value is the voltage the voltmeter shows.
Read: 85 V
